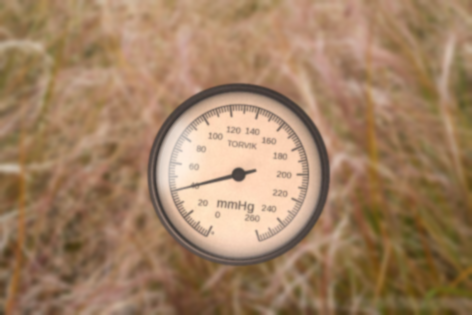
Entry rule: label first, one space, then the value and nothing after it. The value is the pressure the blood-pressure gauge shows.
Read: 40 mmHg
